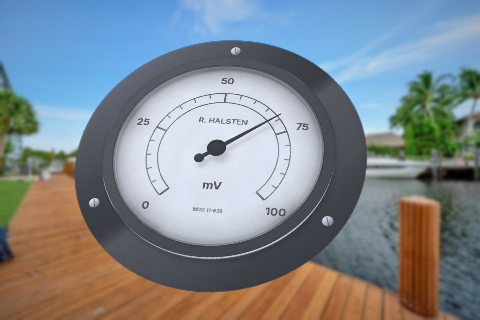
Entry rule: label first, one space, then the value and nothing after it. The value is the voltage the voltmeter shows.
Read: 70 mV
